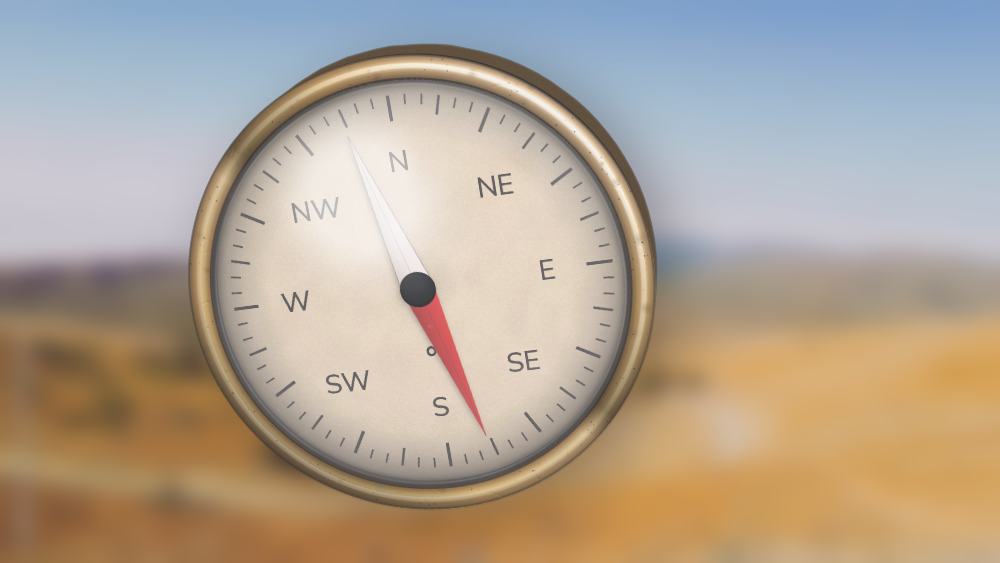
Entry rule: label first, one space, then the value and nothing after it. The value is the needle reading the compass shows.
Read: 165 °
